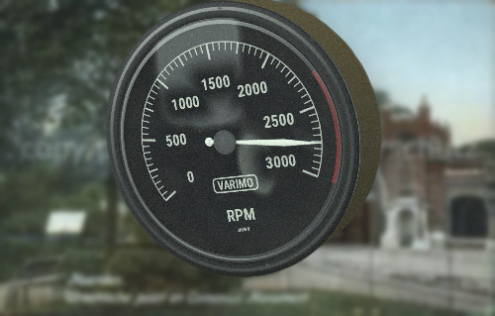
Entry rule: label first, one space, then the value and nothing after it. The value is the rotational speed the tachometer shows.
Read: 2750 rpm
